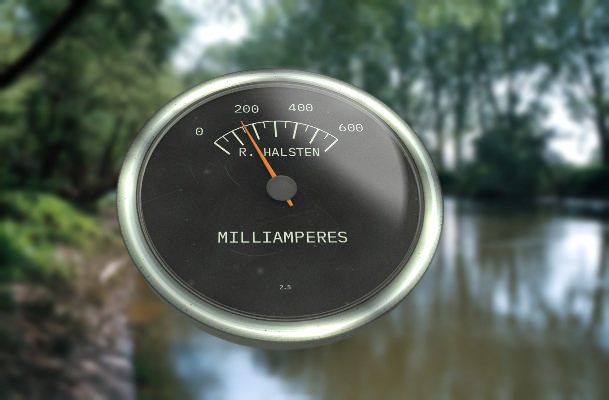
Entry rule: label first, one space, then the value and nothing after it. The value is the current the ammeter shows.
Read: 150 mA
